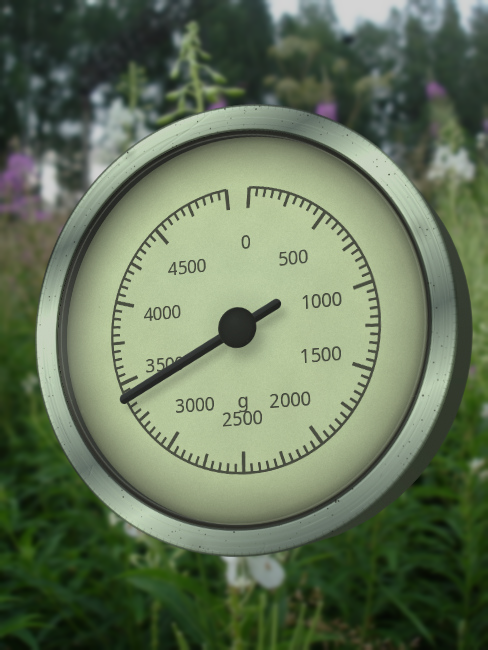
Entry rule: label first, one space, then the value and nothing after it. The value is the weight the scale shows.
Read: 3400 g
